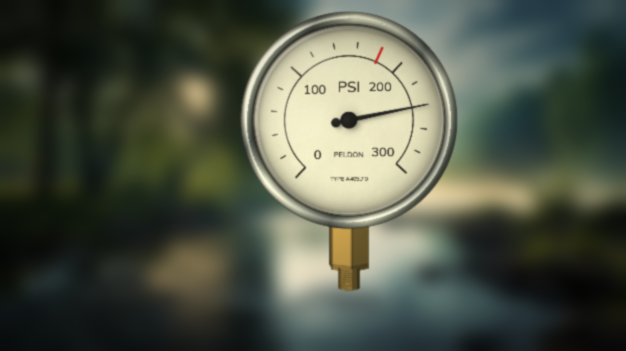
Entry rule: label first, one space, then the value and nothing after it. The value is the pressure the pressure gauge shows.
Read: 240 psi
